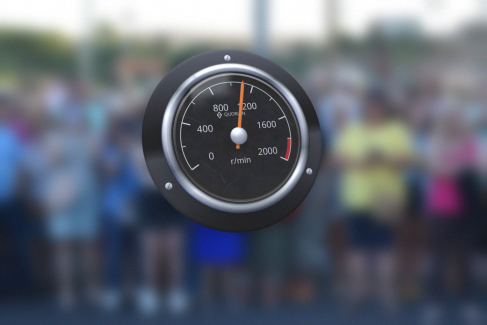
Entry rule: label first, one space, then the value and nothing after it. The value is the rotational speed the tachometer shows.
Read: 1100 rpm
